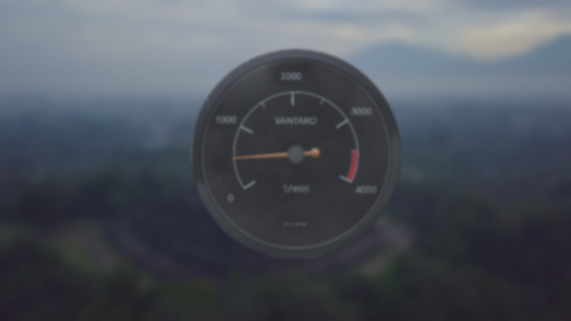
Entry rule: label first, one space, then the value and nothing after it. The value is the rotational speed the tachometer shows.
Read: 500 rpm
